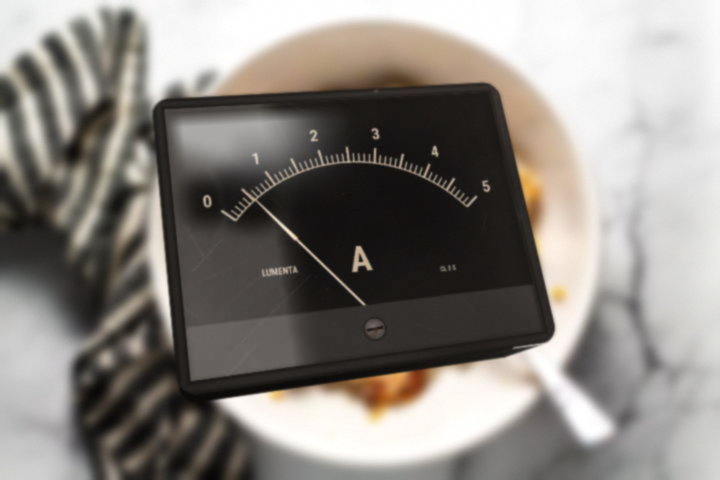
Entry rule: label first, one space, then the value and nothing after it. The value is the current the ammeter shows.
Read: 0.5 A
